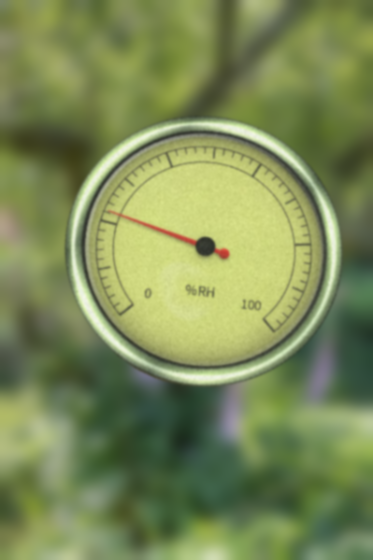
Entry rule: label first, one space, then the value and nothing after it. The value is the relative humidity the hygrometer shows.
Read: 22 %
